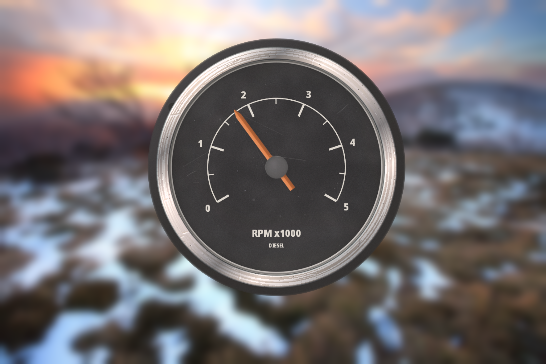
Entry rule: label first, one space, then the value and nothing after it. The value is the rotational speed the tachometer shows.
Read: 1750 rpm
